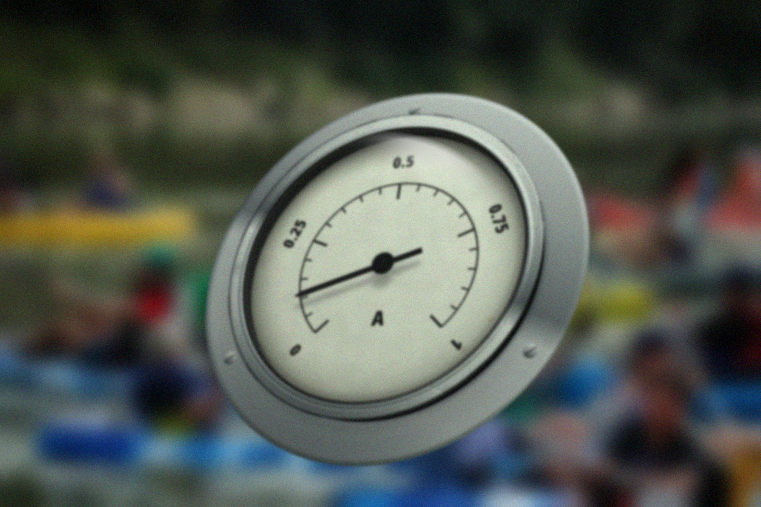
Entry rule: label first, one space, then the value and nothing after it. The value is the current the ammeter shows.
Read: 0.1 A
